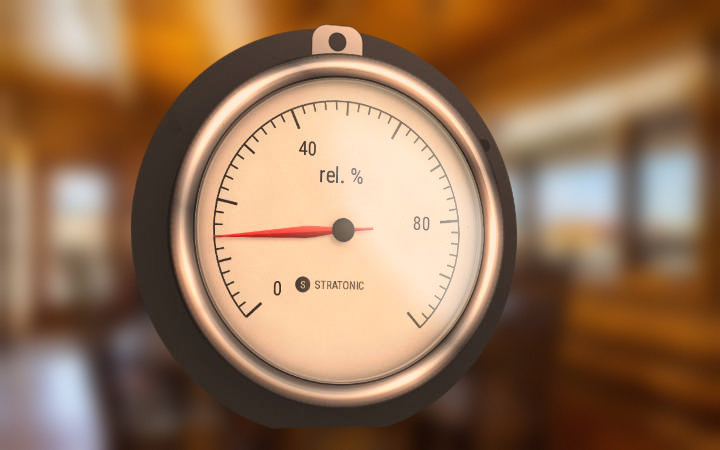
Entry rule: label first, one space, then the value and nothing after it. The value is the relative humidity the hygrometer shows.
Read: 14 %
